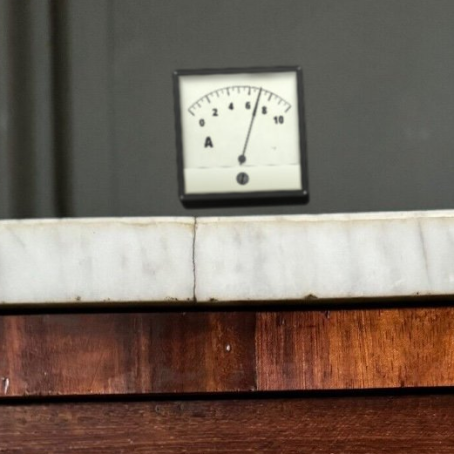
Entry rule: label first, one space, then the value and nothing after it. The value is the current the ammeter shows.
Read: 7 A
